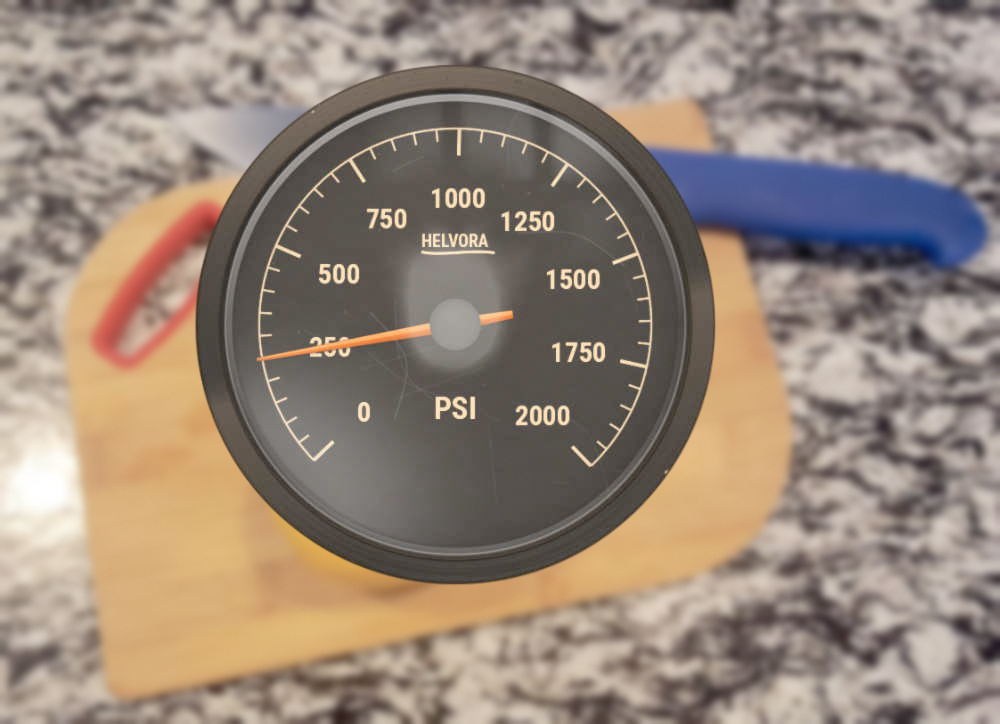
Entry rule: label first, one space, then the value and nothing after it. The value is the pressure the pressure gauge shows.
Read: 250 psi
